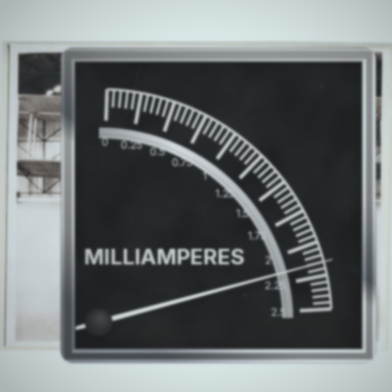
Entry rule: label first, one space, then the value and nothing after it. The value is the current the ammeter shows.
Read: 2.15 mA
